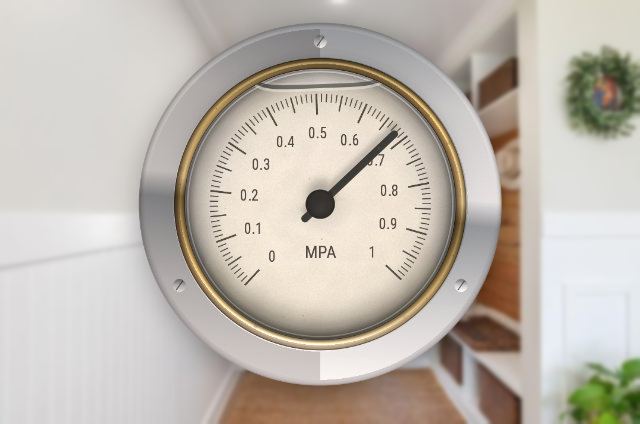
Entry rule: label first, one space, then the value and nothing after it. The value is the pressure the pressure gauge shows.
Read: 0.68 MPa
